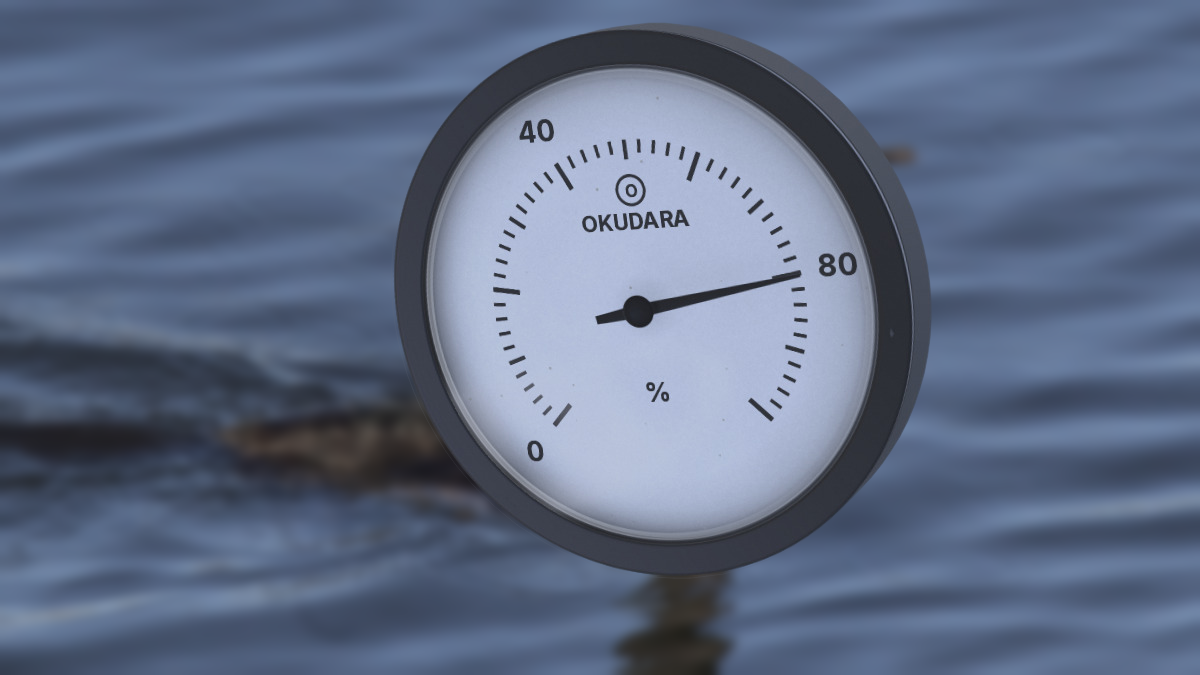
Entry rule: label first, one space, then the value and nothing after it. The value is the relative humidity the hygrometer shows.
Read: 80 %
